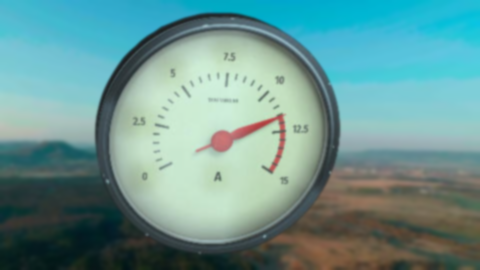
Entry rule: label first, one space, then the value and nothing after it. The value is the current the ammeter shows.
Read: 11.5 A
